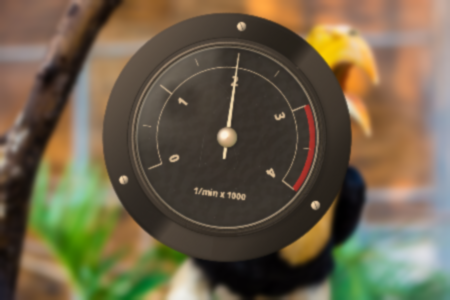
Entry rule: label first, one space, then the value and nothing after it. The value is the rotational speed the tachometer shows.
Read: 2000 rpm
